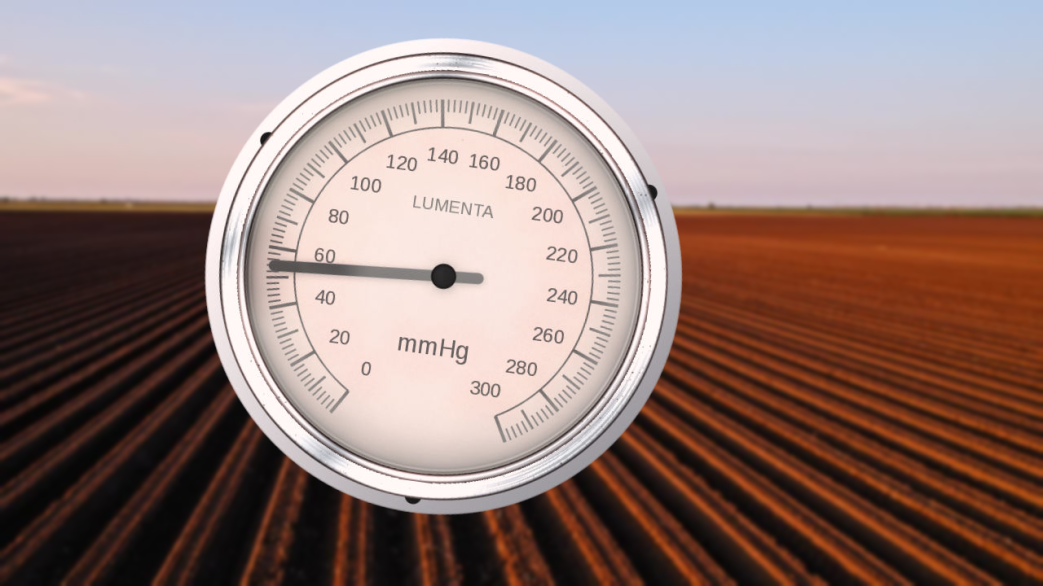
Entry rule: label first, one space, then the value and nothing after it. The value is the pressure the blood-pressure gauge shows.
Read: 54 mmHg
